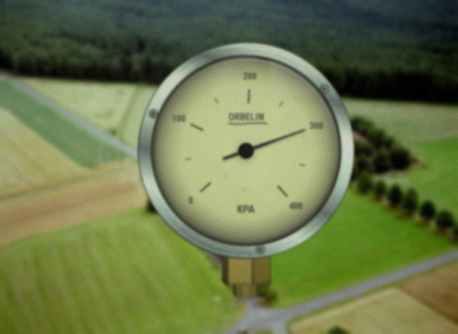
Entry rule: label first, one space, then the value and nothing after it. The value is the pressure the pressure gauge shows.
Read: 300 kPa
